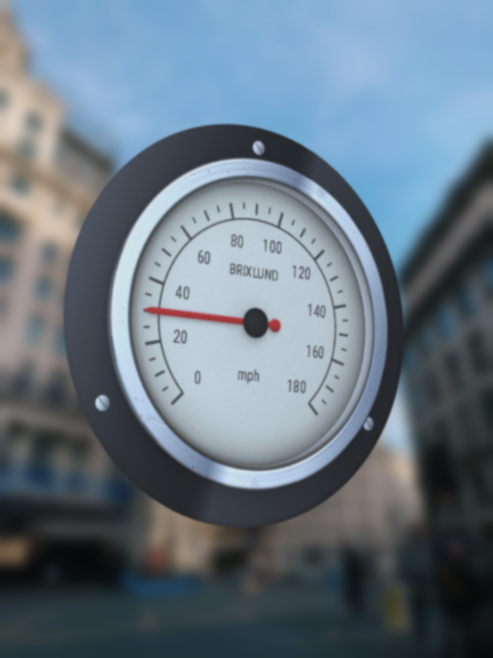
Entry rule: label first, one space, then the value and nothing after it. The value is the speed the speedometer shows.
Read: 30 mph
